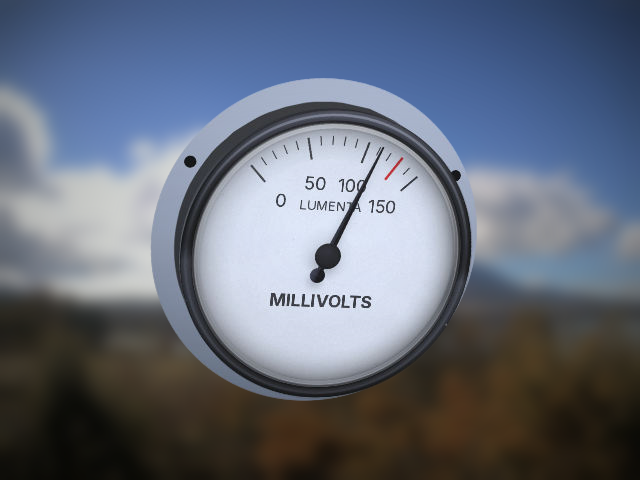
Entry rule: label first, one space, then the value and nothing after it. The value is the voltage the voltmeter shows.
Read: 110 mV
